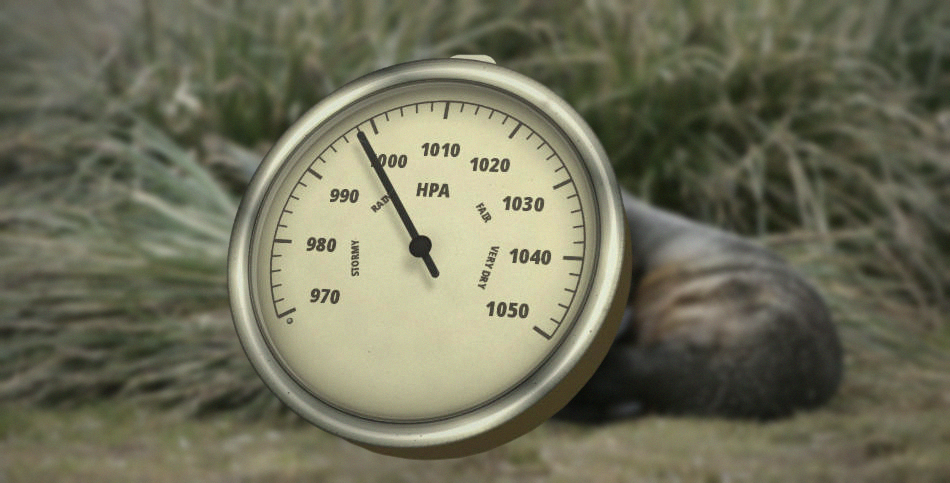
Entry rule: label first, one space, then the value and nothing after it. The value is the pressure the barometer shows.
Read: 998 hPa
